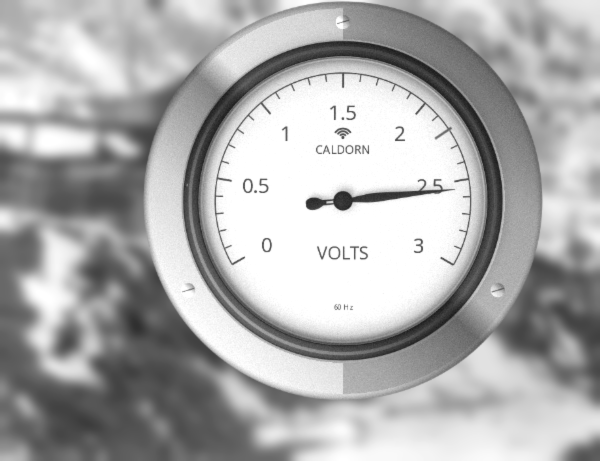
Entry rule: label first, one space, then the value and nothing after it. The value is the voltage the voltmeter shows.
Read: 2.55 V
